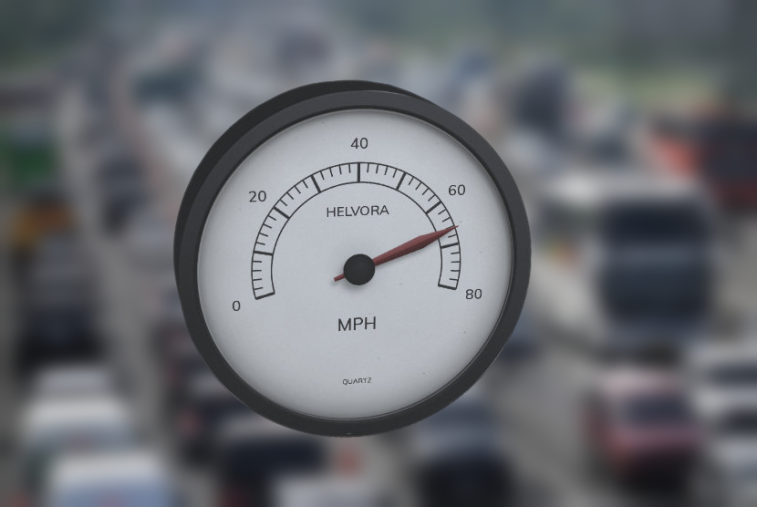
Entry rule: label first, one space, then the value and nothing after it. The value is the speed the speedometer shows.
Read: 66 mph
